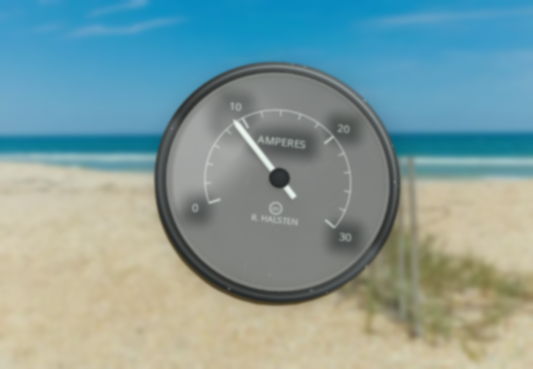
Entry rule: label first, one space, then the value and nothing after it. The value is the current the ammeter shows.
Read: 9 A
